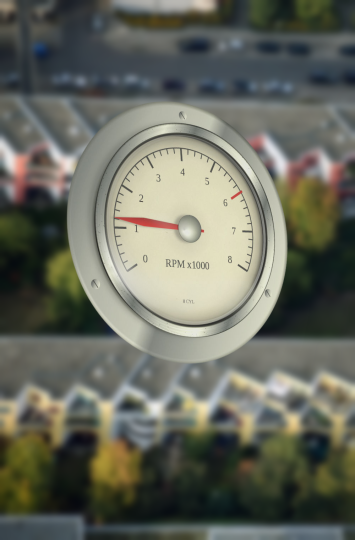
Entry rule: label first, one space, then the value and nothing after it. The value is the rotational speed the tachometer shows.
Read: 1200 rpm
